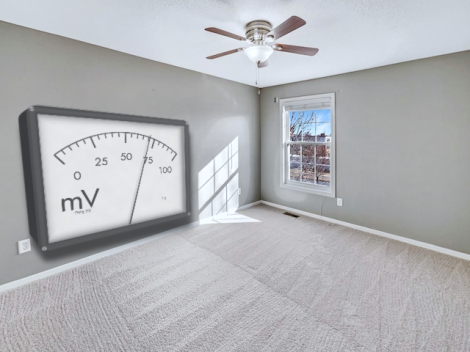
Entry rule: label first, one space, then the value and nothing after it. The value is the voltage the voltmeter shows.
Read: 70 mV
